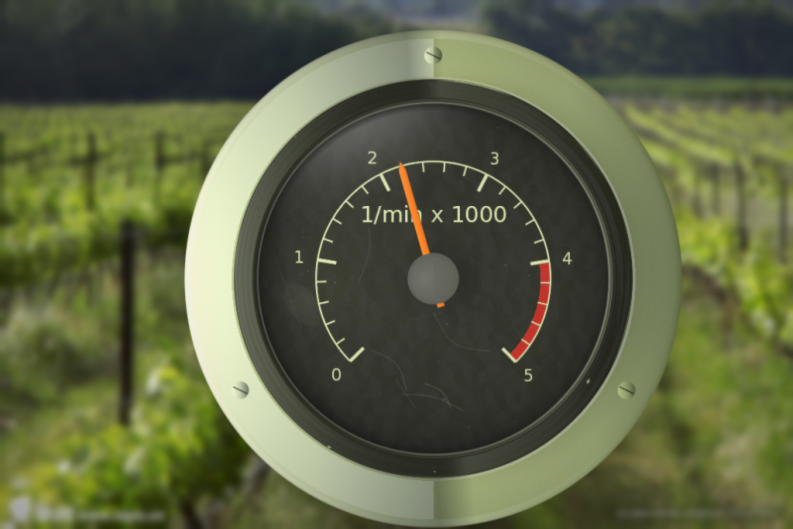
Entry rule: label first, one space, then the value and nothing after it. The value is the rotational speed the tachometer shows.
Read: 2200 rpm
